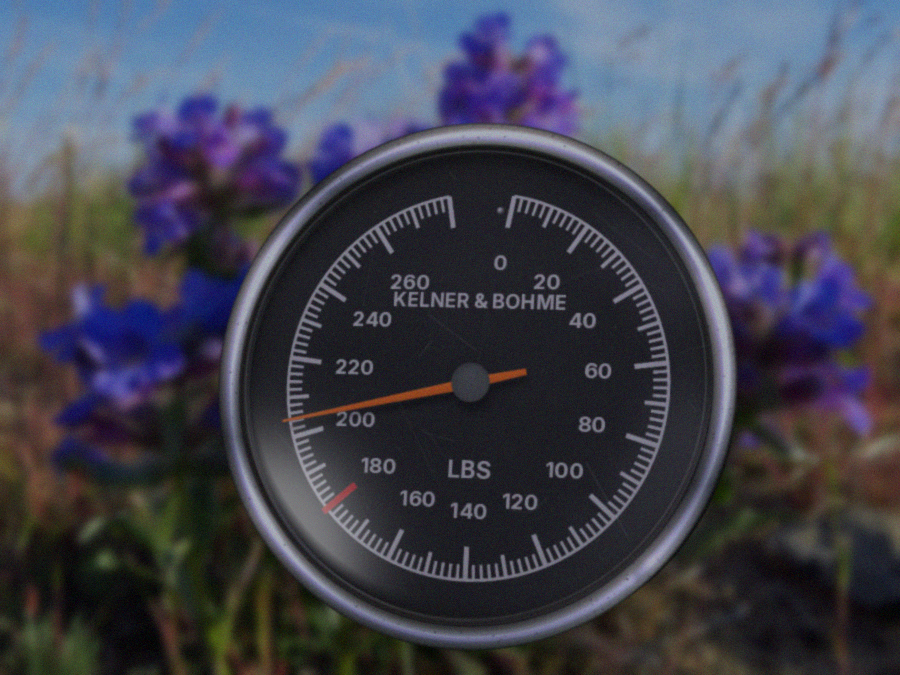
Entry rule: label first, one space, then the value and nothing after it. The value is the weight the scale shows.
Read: 204 lb
